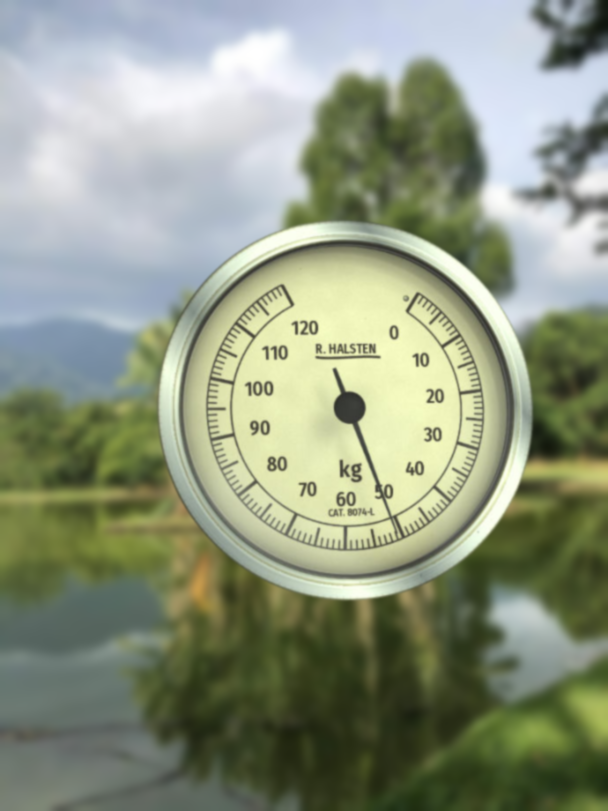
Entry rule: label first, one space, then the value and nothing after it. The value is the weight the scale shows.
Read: 51 kg
